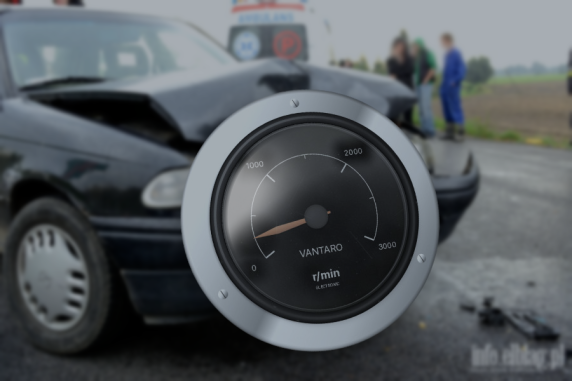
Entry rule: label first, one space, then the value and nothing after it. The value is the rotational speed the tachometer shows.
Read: 250 rpm
